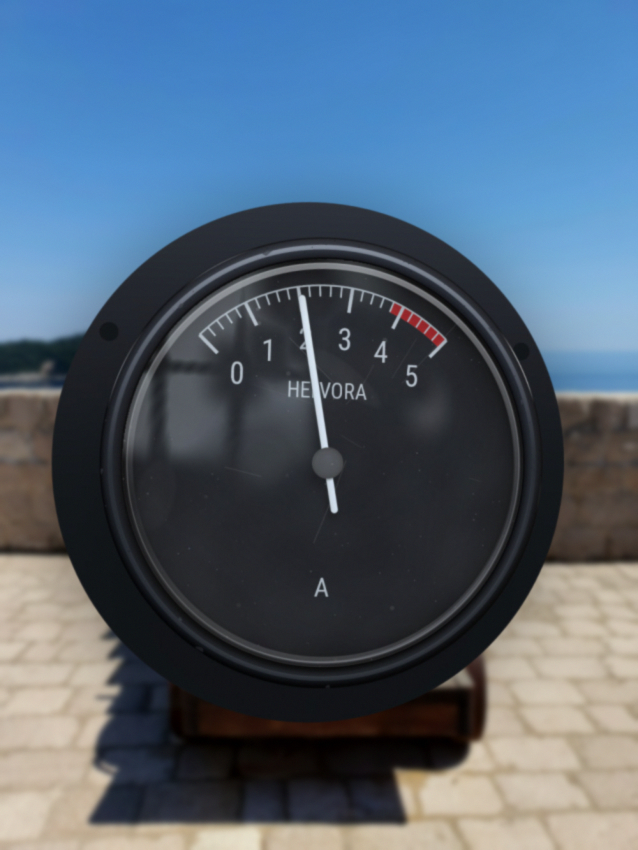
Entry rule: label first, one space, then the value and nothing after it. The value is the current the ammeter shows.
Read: 2 A
